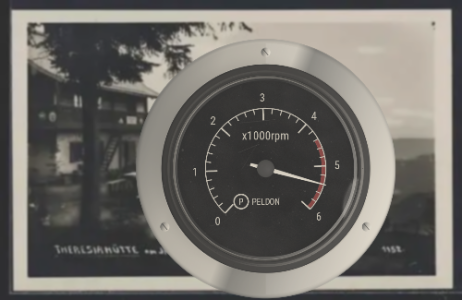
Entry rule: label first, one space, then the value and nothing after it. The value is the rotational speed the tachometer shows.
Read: 5400 rpm
